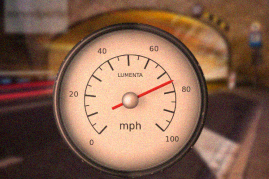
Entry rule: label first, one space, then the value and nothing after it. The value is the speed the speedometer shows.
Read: 75 mph
